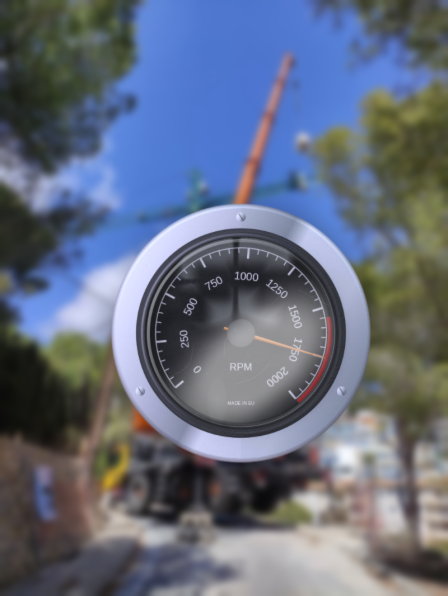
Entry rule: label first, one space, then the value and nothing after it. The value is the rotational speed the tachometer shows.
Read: 1750 rpm
